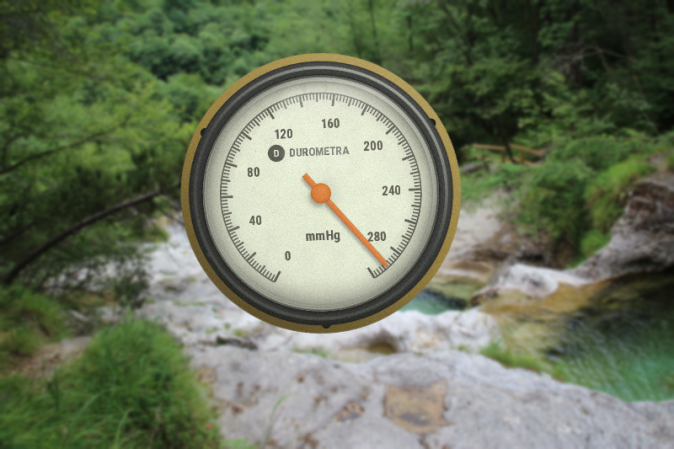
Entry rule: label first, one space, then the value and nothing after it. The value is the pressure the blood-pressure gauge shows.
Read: 290 mmHg
